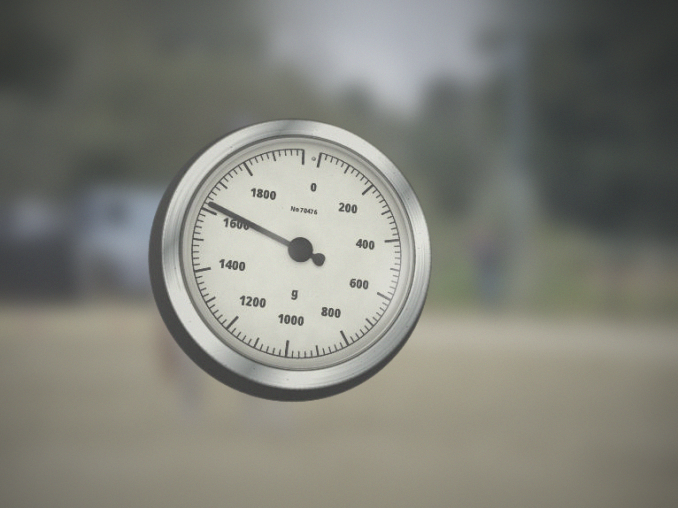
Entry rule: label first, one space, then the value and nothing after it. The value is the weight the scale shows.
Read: 1620 g
